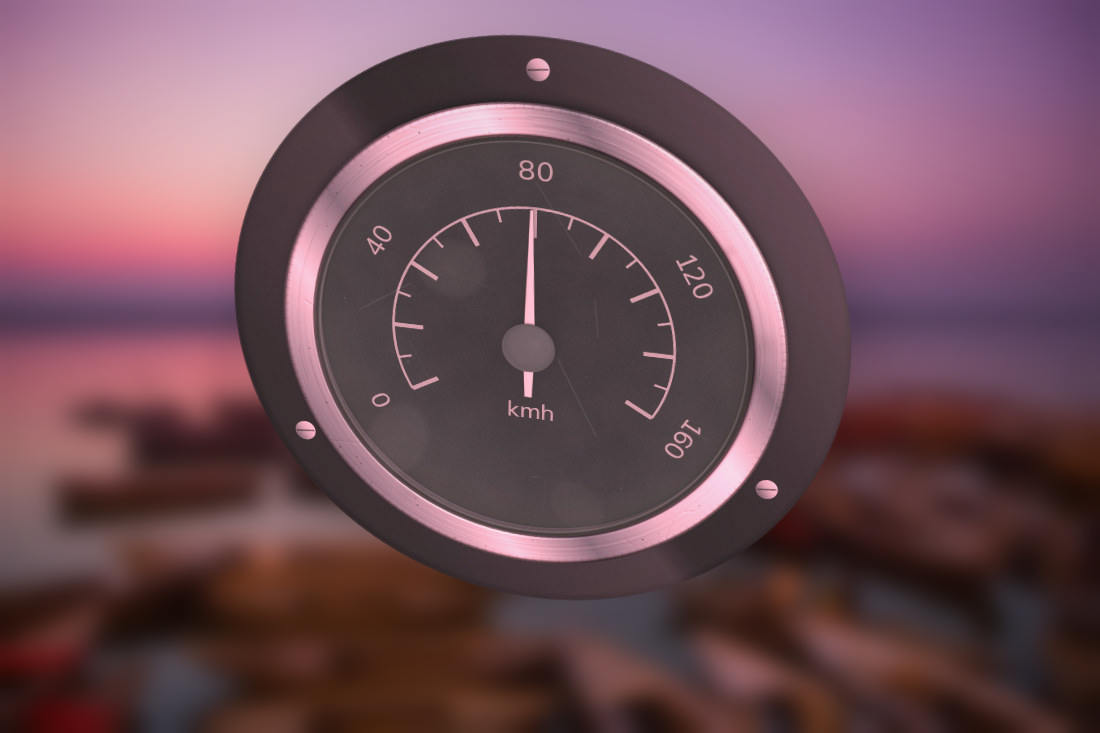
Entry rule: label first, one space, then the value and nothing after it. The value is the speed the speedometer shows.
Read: 80 km/h
